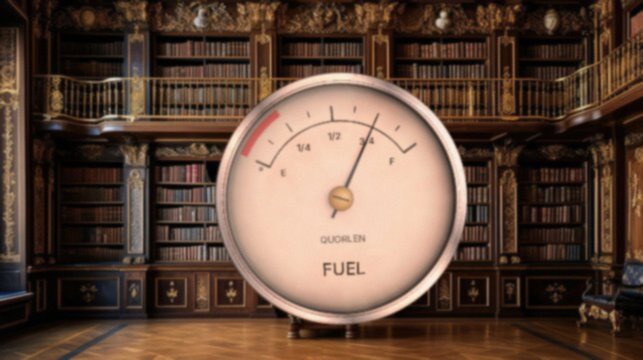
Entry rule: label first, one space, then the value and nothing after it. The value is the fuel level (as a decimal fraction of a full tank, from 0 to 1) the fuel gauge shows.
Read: 0.75
